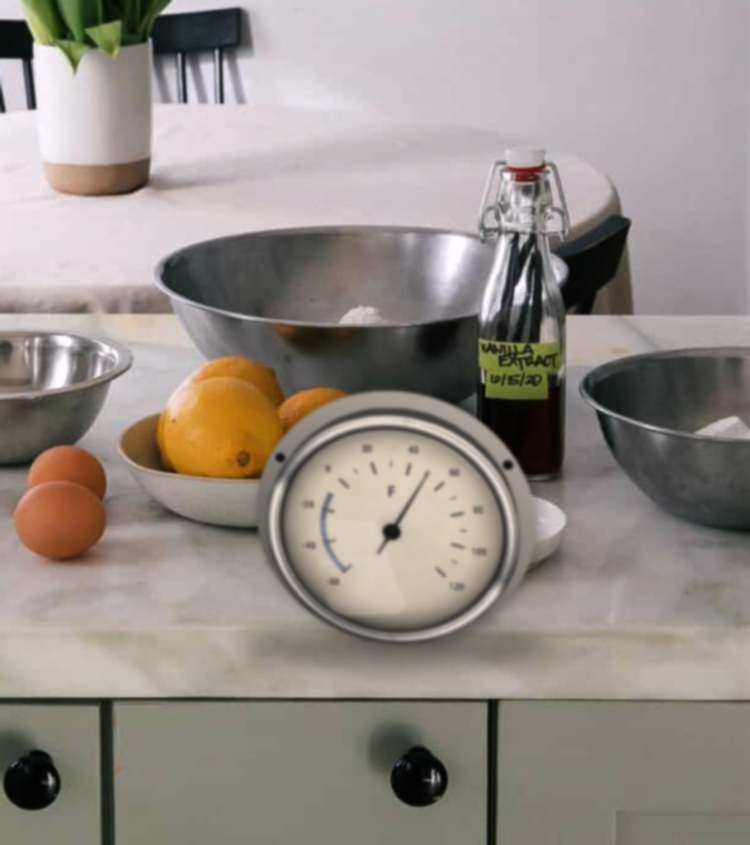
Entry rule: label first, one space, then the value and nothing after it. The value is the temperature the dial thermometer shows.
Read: 50 °F
